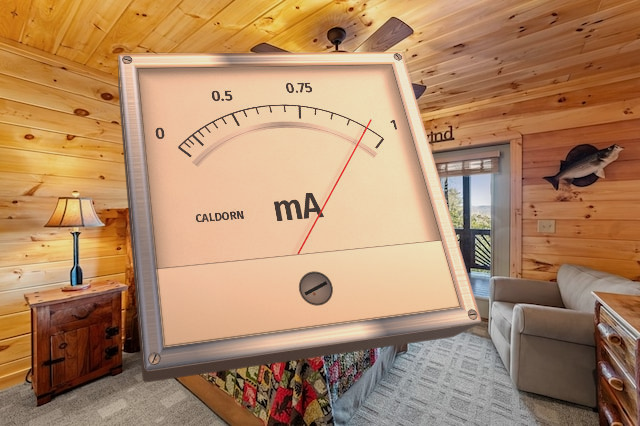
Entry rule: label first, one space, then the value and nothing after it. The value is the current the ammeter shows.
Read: 0.95 mA
